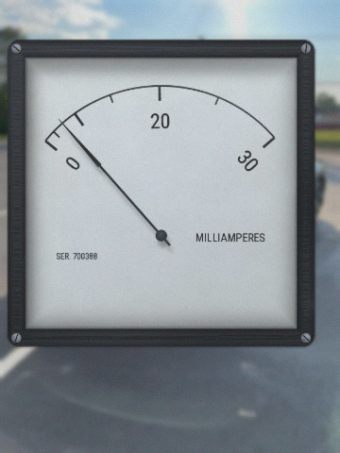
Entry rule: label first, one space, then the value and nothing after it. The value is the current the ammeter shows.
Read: 7.5 mA
